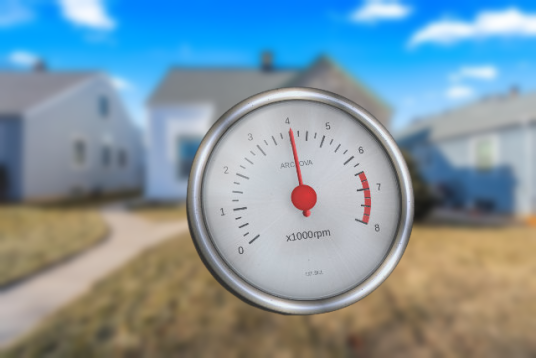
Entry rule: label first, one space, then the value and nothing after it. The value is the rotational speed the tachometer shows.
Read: 4000 rpm
